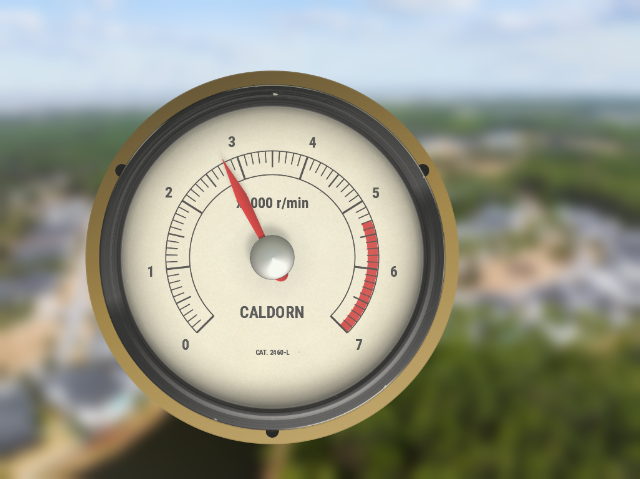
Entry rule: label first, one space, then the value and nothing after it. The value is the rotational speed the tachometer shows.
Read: 2800 rpm
